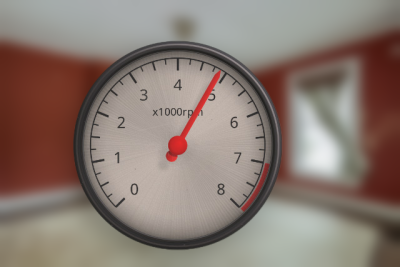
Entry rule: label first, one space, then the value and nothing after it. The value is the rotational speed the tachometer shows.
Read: 4875 rpm
